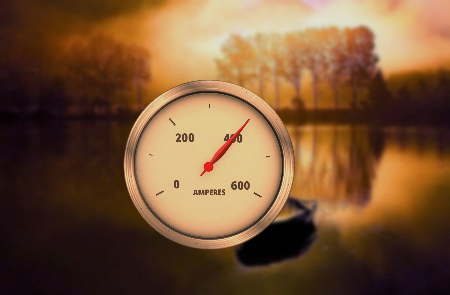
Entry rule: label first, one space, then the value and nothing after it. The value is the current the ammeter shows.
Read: 400 A
